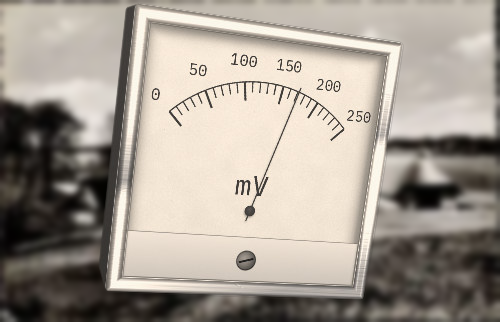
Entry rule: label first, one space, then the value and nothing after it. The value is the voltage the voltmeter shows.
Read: 170 mV
